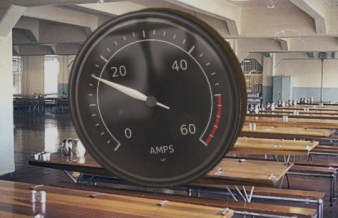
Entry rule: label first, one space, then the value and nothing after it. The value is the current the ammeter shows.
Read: 16 A
